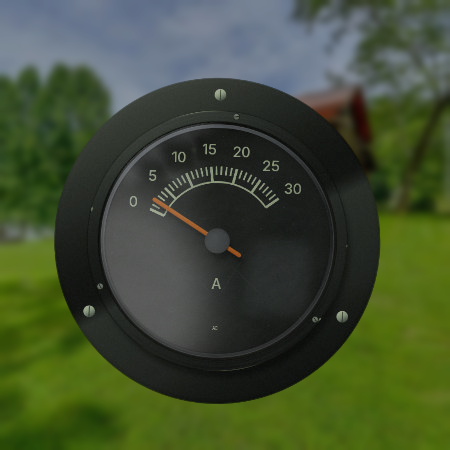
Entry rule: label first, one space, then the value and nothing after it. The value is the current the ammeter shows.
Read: 2 A
